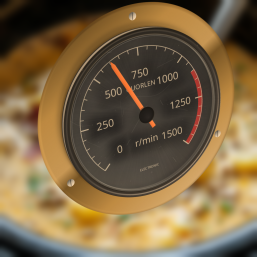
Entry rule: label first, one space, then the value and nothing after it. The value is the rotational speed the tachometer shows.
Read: 600 rpm
